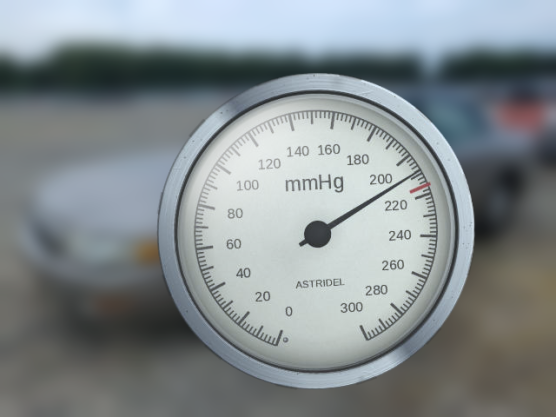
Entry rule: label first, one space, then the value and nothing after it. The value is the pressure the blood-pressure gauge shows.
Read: 208 mmHg
